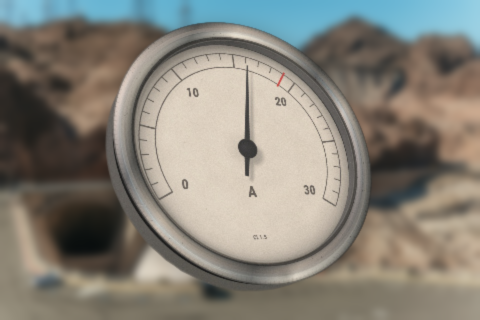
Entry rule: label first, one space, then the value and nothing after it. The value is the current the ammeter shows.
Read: 16 A
